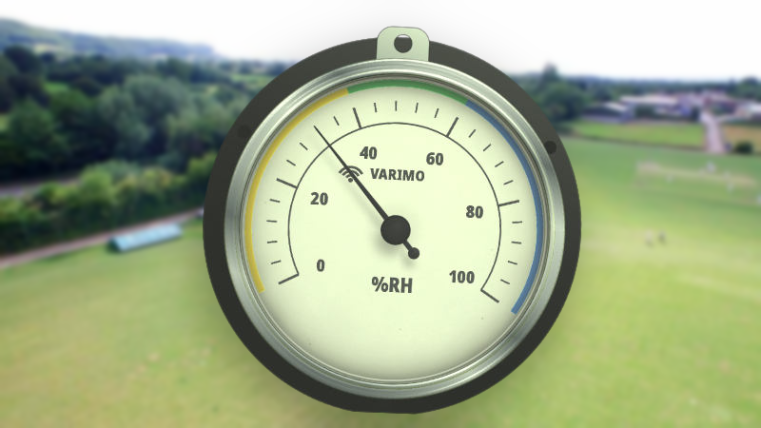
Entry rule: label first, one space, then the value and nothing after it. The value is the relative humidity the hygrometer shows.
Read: 32 %
